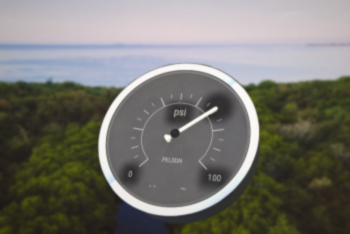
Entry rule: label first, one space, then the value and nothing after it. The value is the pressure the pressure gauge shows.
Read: 70 psi
